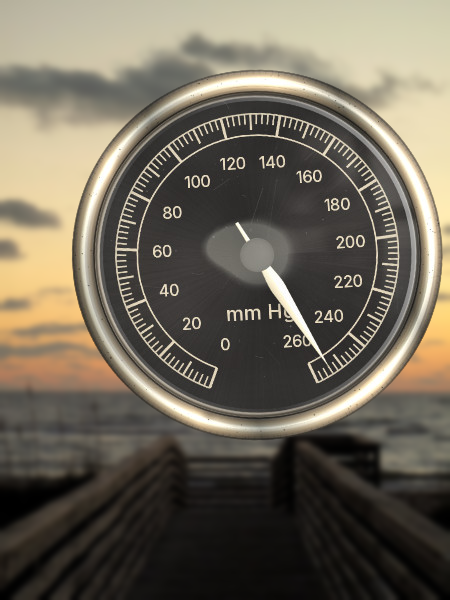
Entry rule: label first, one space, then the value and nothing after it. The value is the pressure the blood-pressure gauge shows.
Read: 254 mmHg
